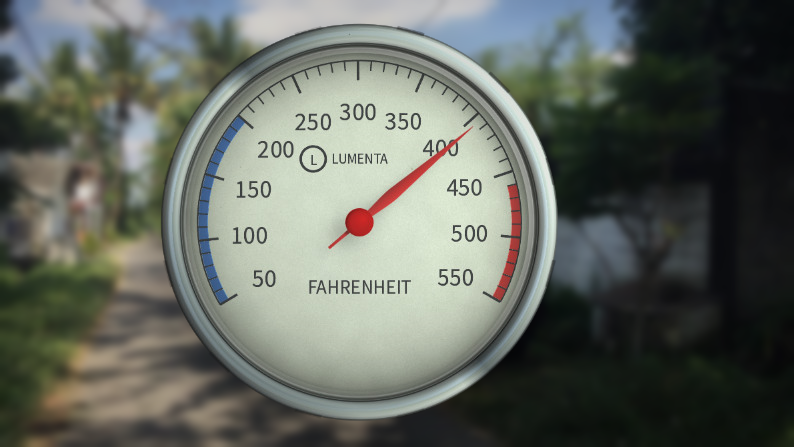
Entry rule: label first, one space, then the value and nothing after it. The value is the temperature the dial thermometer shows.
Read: 405 °F
